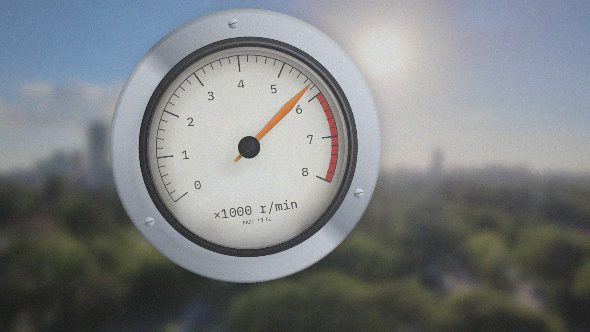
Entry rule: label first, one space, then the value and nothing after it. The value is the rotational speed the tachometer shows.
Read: 5700 rpm
